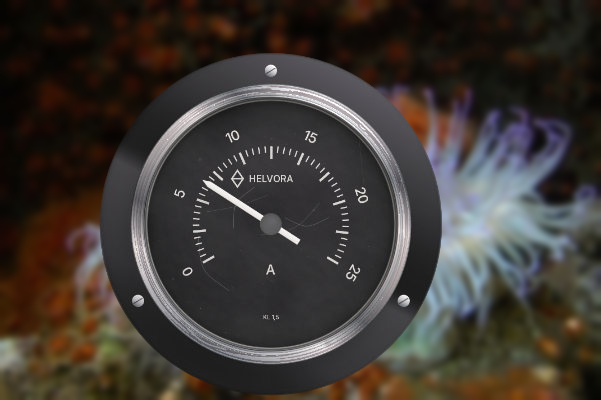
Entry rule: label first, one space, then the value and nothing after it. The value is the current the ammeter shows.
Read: 6.5 A
